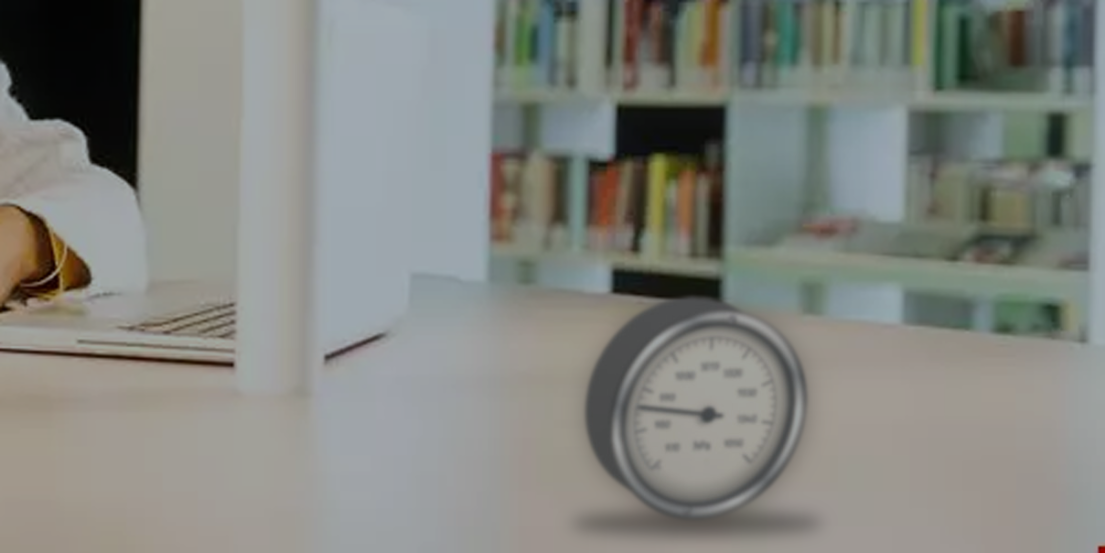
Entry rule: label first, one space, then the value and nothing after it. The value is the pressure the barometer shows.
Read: 986 hPa
